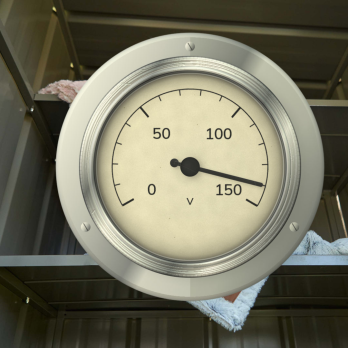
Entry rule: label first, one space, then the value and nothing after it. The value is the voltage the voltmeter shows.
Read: 140 V
